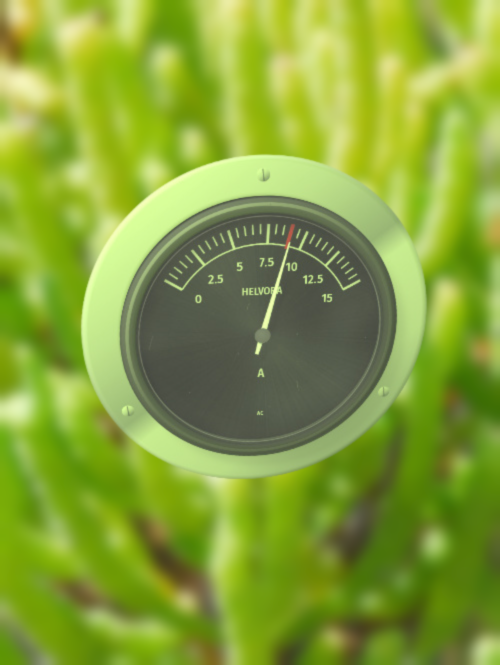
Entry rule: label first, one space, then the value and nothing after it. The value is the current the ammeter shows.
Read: 9 A
